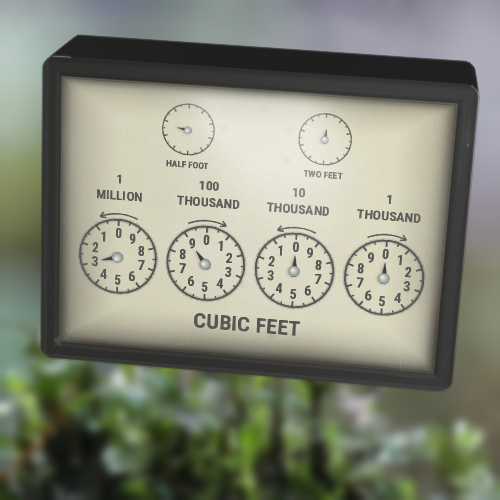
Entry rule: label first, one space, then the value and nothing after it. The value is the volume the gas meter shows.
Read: 290000 ft³
